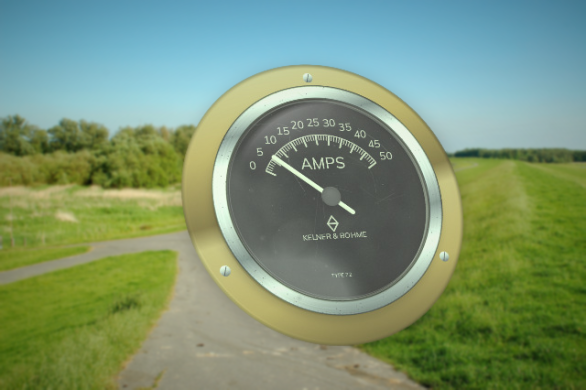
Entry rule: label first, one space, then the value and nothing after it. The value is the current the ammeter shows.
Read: 5 A
